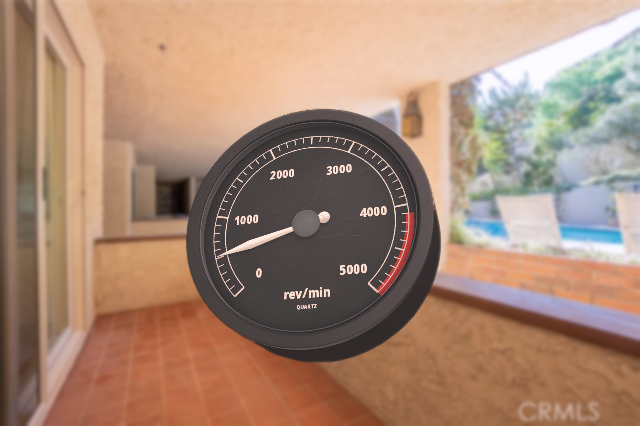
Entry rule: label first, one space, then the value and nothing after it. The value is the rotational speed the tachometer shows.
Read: 500 rpm
